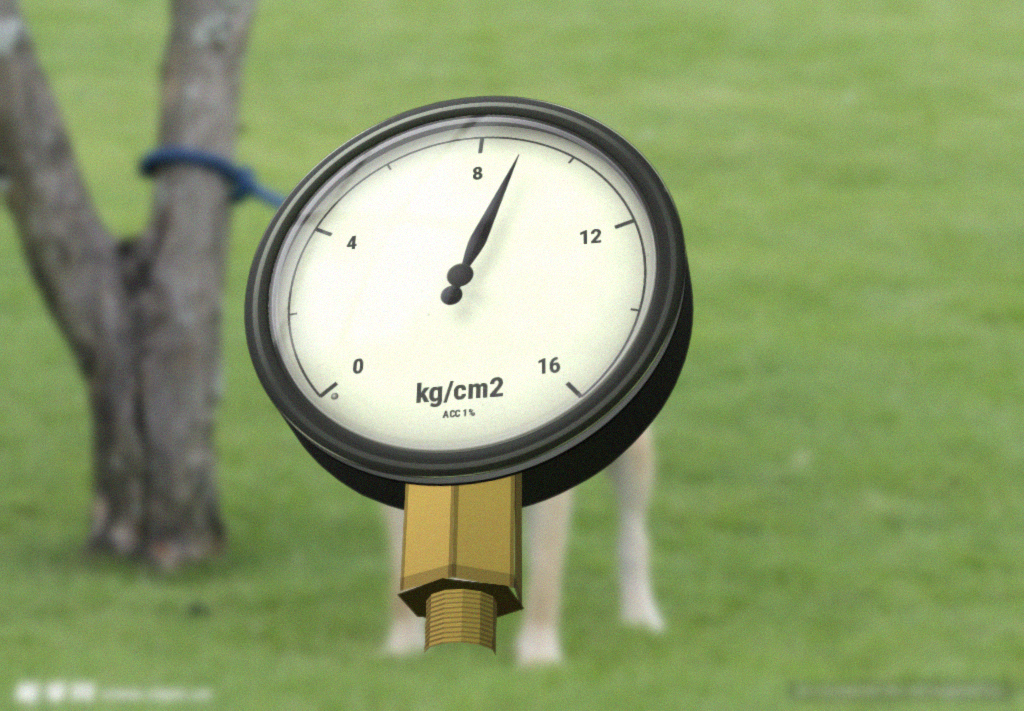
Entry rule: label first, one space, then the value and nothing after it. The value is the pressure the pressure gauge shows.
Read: 9 kg/cm²
